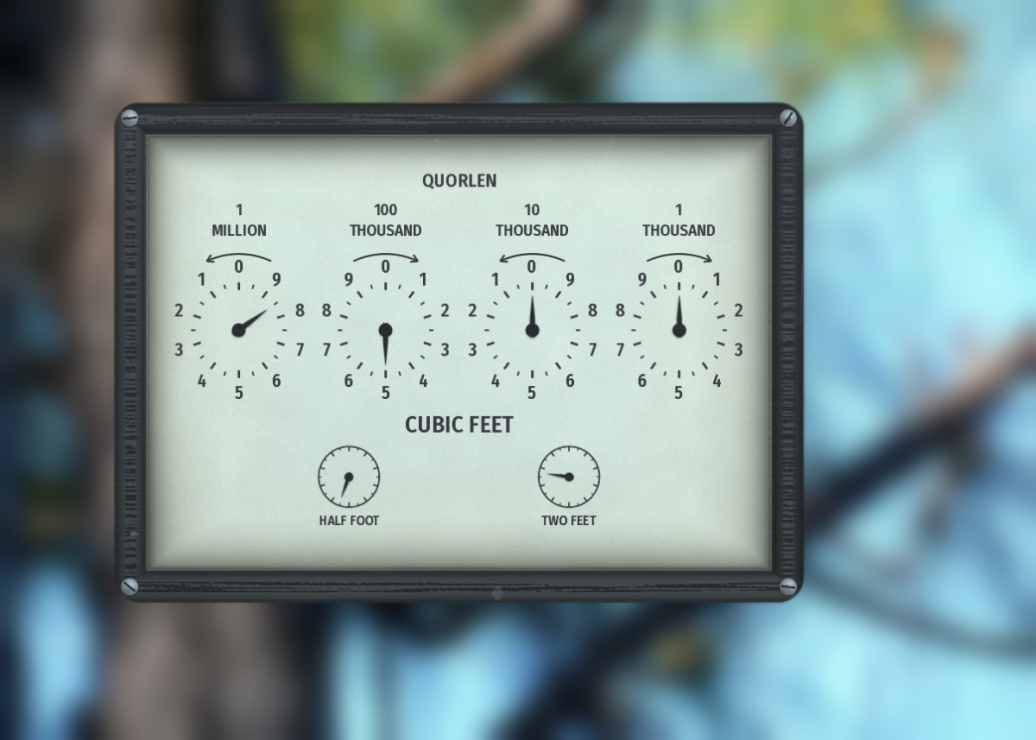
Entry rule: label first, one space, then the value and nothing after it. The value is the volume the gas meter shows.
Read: 850000 ft³
